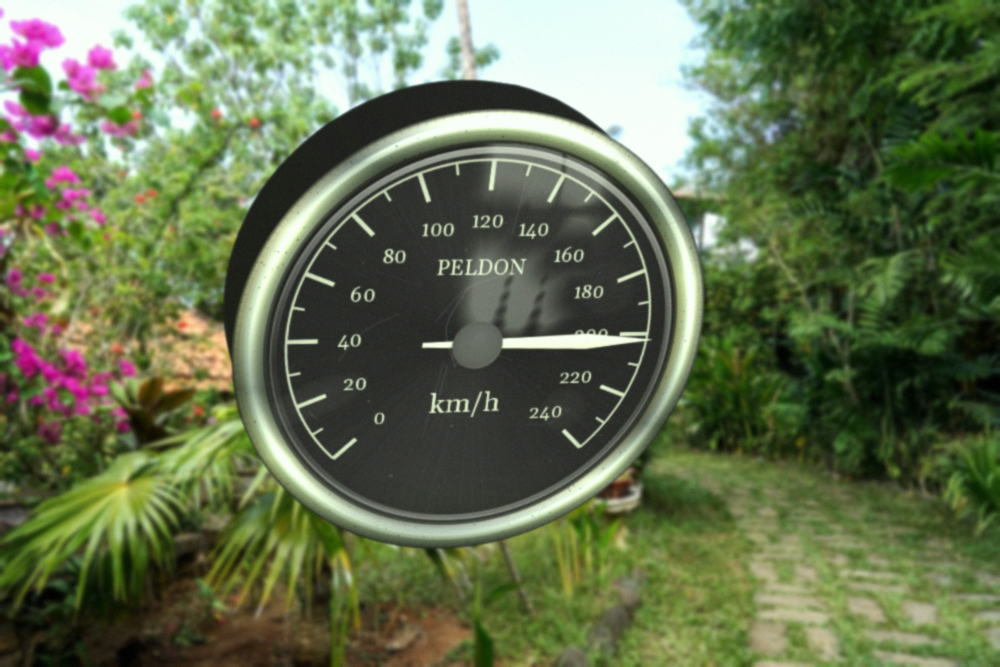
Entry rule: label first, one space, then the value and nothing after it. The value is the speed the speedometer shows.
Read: 200 km/h
